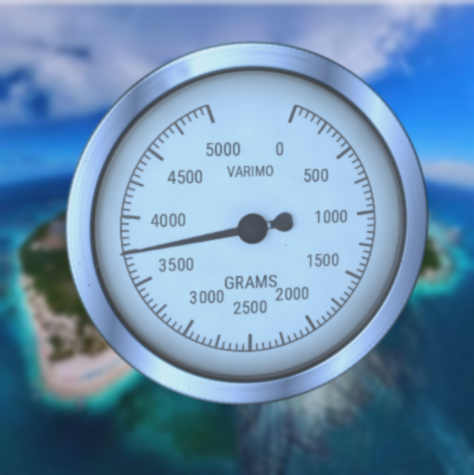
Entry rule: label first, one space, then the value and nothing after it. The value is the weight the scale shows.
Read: 3750 g
